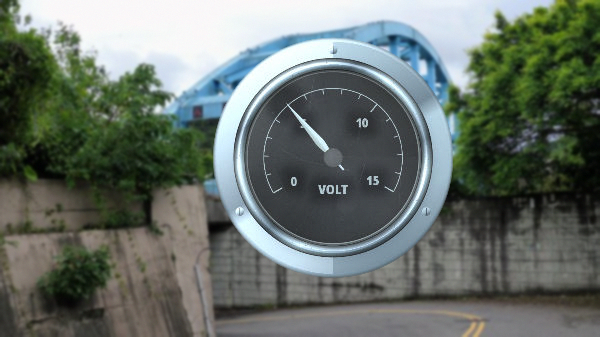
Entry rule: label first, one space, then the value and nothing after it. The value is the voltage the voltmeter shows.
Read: 5 V
